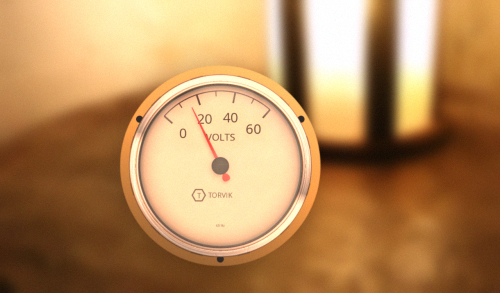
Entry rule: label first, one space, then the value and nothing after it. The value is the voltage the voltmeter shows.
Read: 15 V
